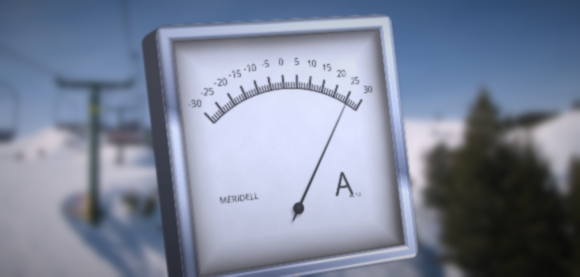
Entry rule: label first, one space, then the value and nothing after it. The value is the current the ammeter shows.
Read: 25 A
